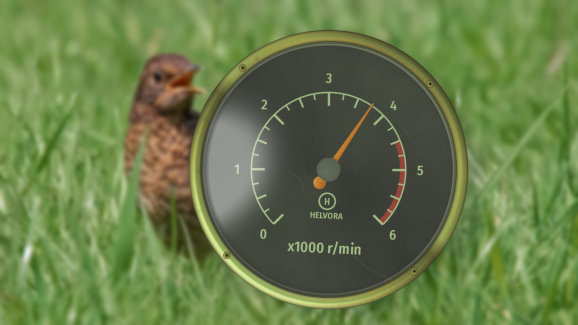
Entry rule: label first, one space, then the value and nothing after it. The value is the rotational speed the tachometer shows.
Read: 3750 rpm
